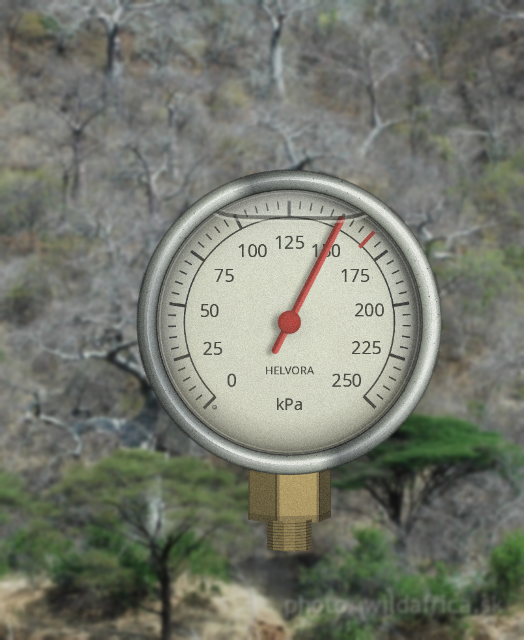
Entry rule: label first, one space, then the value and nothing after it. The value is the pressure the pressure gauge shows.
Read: 150 kPa
